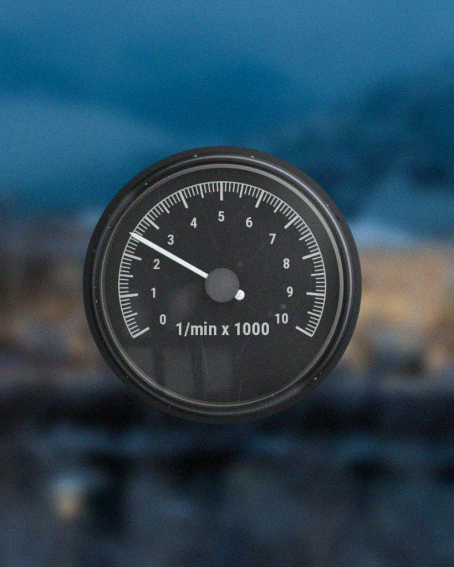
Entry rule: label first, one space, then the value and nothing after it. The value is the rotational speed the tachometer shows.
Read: 2500 rpm
